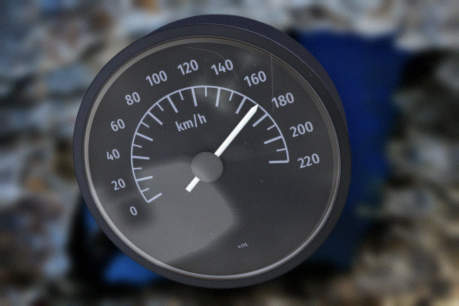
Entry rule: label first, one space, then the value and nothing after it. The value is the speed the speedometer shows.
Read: 170 km/h
